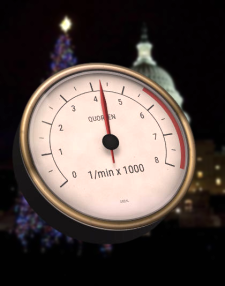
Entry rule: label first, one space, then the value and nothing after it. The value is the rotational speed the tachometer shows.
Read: 4250 rpm
